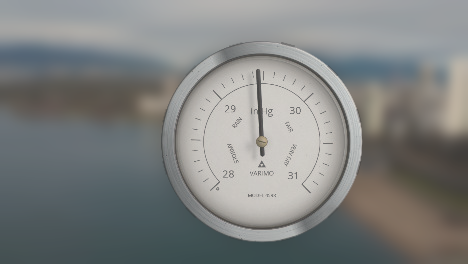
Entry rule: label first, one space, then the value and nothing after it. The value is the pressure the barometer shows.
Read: 29.45 inHg
